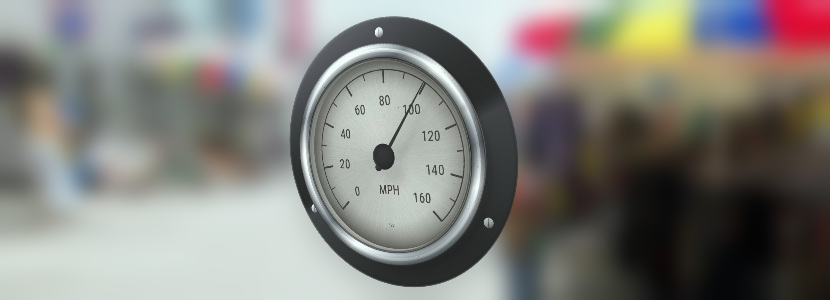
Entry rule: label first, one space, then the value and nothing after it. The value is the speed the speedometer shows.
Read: 100 mph
